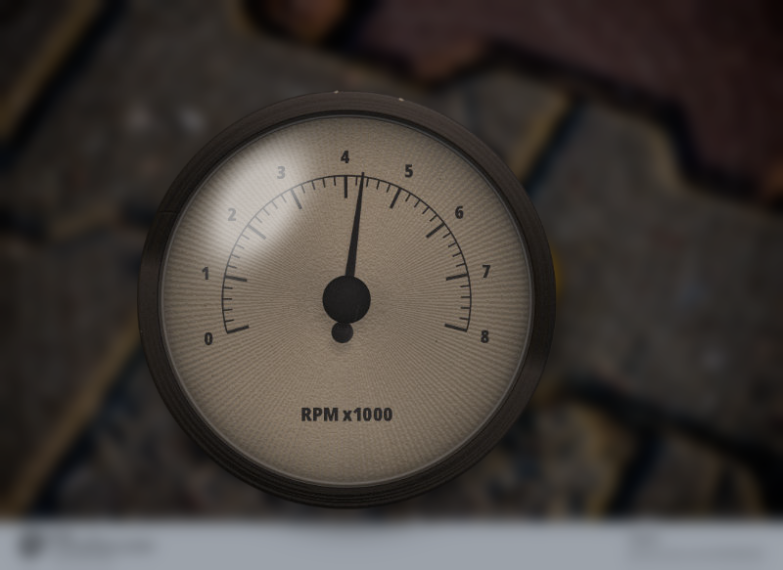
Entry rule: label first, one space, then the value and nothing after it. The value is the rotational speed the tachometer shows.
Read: 4300 rpm
